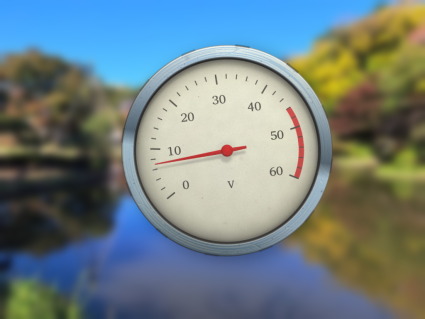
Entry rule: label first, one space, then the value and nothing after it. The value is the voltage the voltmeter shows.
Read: 7 V
